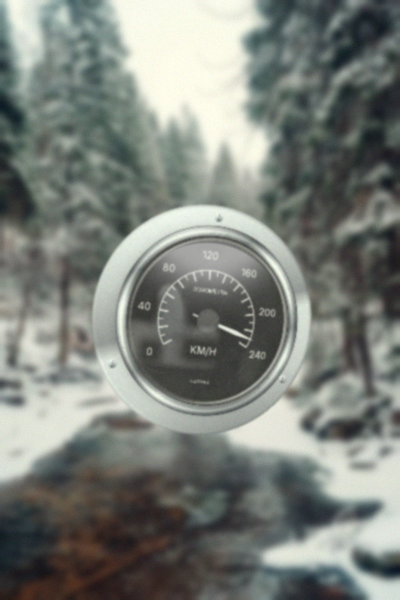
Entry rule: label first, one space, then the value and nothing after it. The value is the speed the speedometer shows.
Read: 230 km/h
